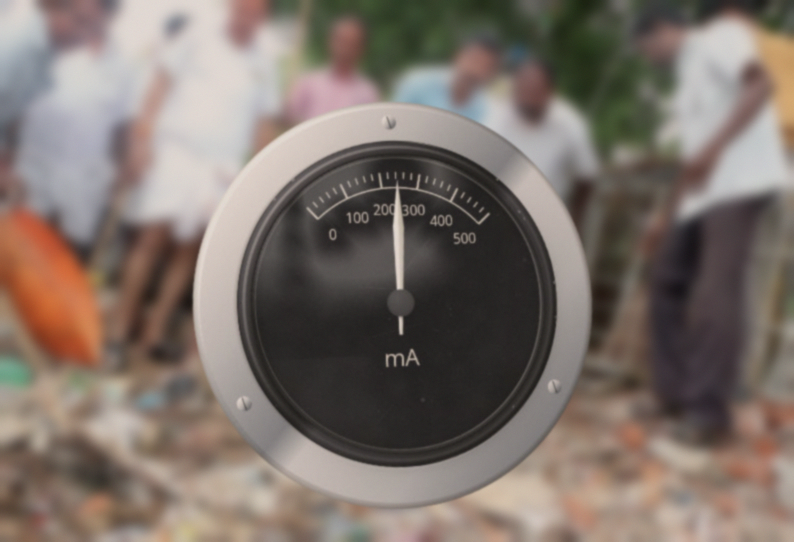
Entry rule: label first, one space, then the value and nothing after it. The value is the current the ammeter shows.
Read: 240 mA
